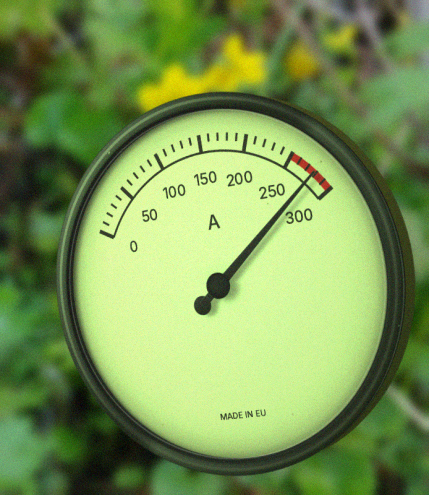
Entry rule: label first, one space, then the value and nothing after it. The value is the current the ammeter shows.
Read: 280 A
